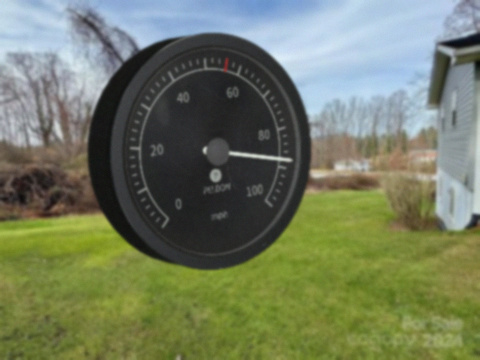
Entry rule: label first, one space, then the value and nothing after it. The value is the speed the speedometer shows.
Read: 88 mph
